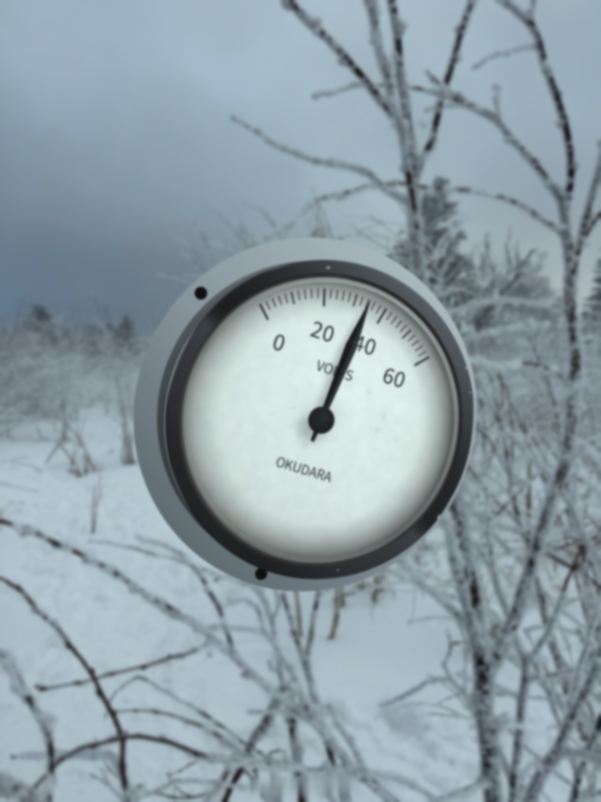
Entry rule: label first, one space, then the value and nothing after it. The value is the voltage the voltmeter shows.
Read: 34 V
